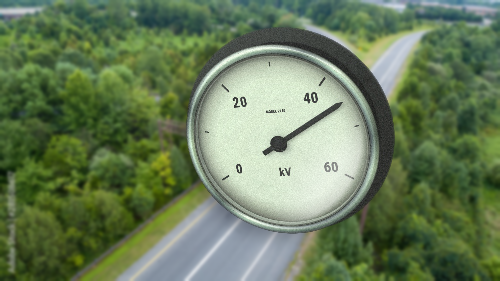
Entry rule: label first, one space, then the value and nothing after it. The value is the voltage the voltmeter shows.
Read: 45 kV
